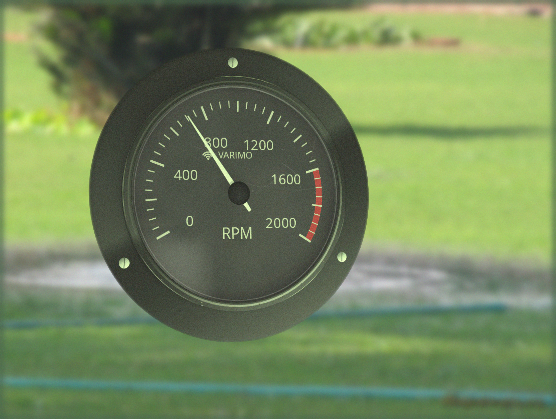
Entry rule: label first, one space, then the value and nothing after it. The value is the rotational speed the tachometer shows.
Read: 700 rpm
